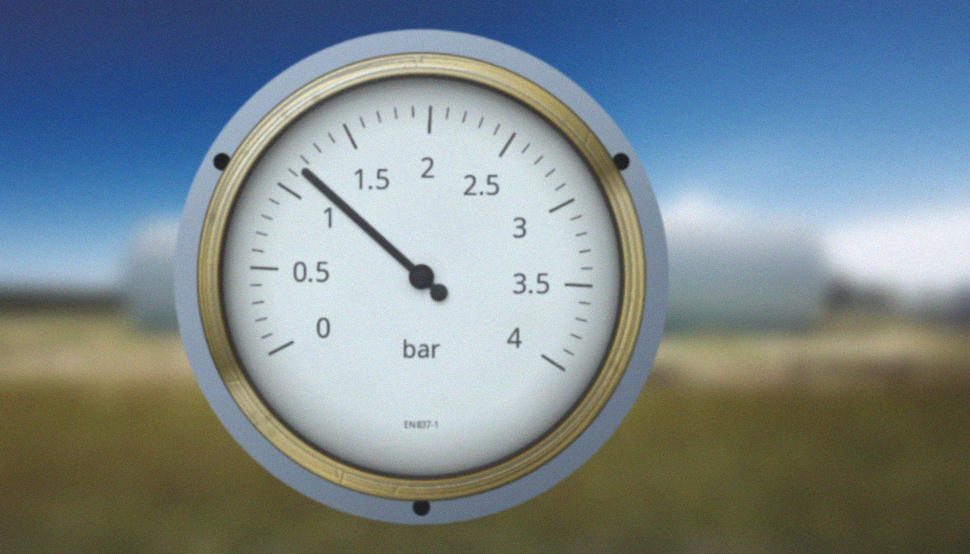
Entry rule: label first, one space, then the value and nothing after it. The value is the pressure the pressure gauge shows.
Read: 1.15 bar
